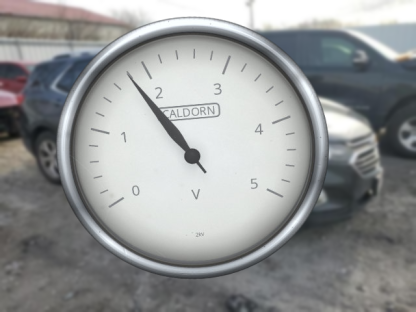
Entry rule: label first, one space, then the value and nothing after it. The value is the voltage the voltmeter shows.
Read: 1.8 V
